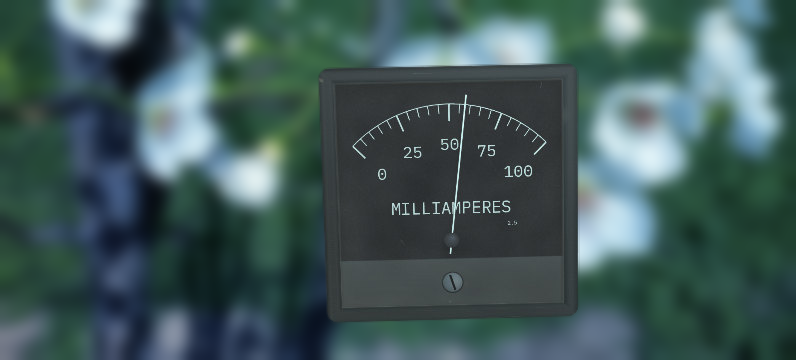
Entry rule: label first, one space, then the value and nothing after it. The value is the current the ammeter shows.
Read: 57.5 mA
